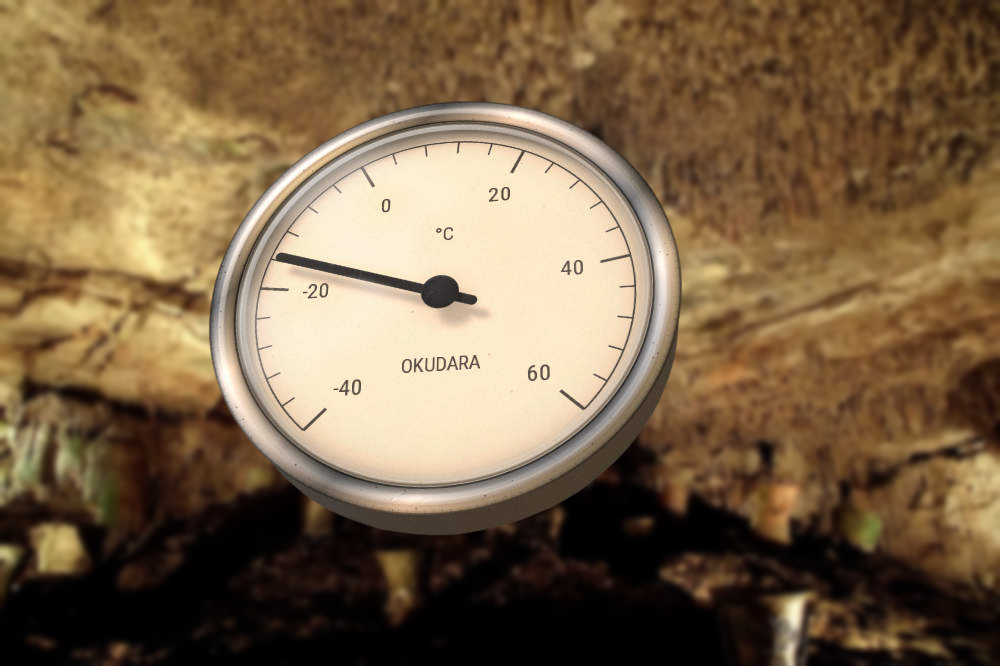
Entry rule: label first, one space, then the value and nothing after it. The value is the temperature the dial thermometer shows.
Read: -16 °C
